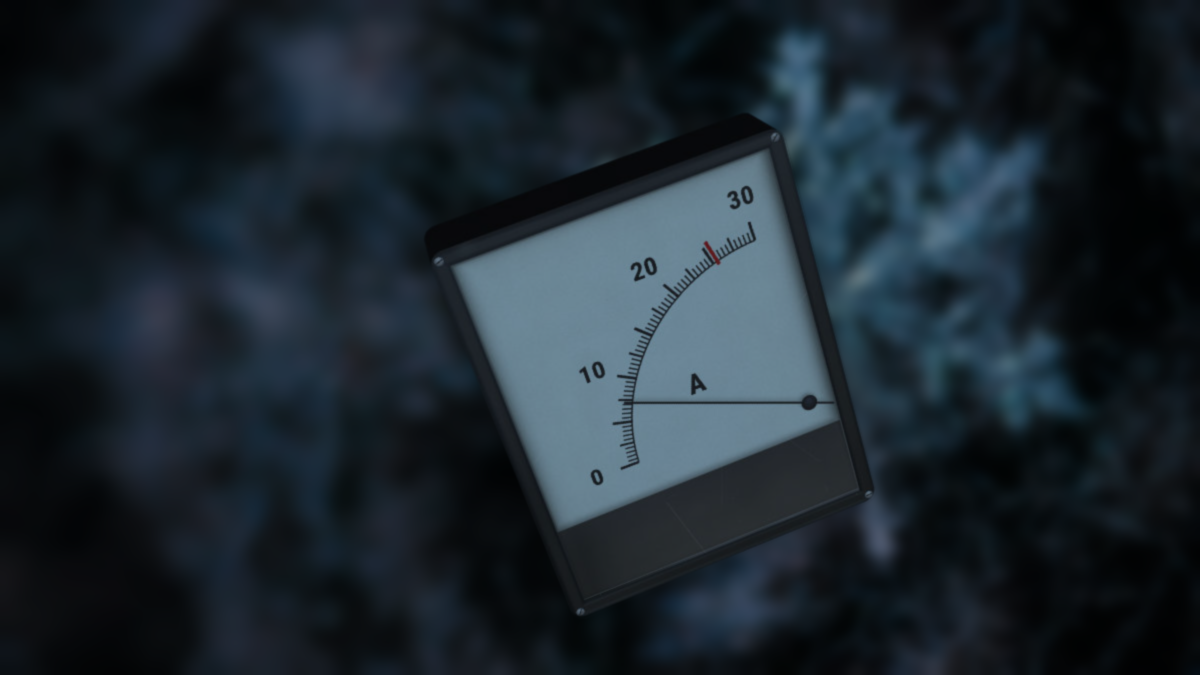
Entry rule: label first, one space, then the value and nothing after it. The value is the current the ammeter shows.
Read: 7.5 A
